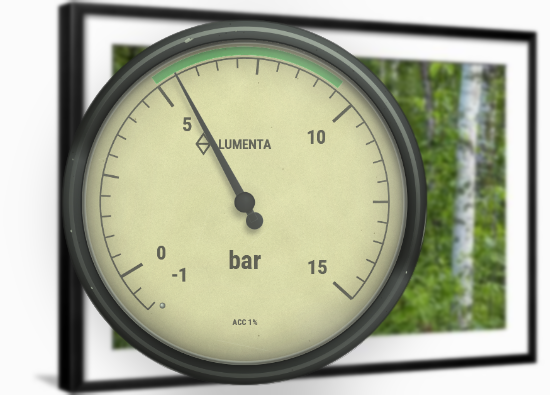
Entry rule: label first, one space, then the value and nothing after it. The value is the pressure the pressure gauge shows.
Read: 5.5 bar
